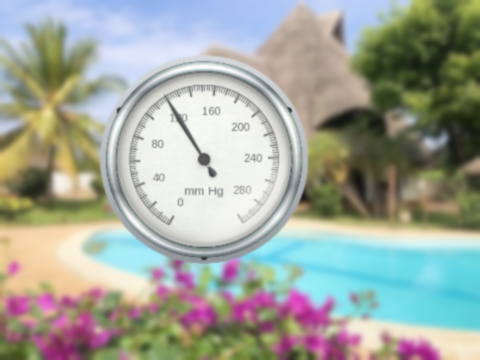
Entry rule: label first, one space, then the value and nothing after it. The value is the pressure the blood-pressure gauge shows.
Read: 120 mmHg
